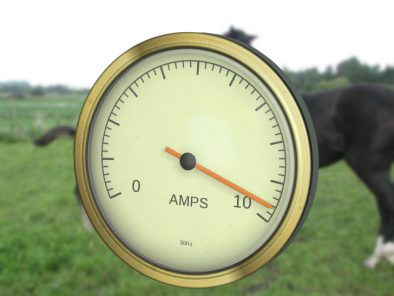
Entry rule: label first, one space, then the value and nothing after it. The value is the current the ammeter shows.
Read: 9.6 A
